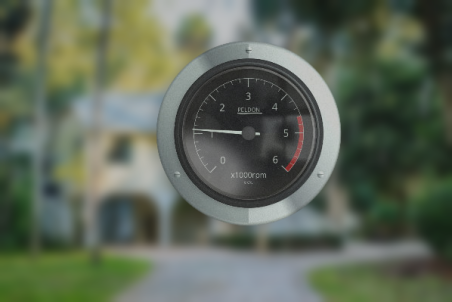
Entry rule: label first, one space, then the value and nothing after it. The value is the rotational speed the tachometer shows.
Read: 1100 rpm
